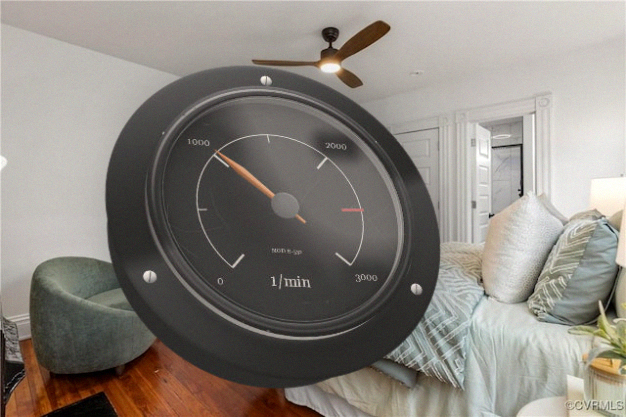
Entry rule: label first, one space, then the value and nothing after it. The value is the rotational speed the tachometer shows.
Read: 1000 rpm
